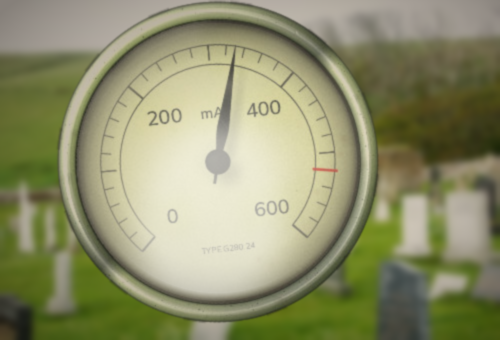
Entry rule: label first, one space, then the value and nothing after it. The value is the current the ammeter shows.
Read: 330 mA
